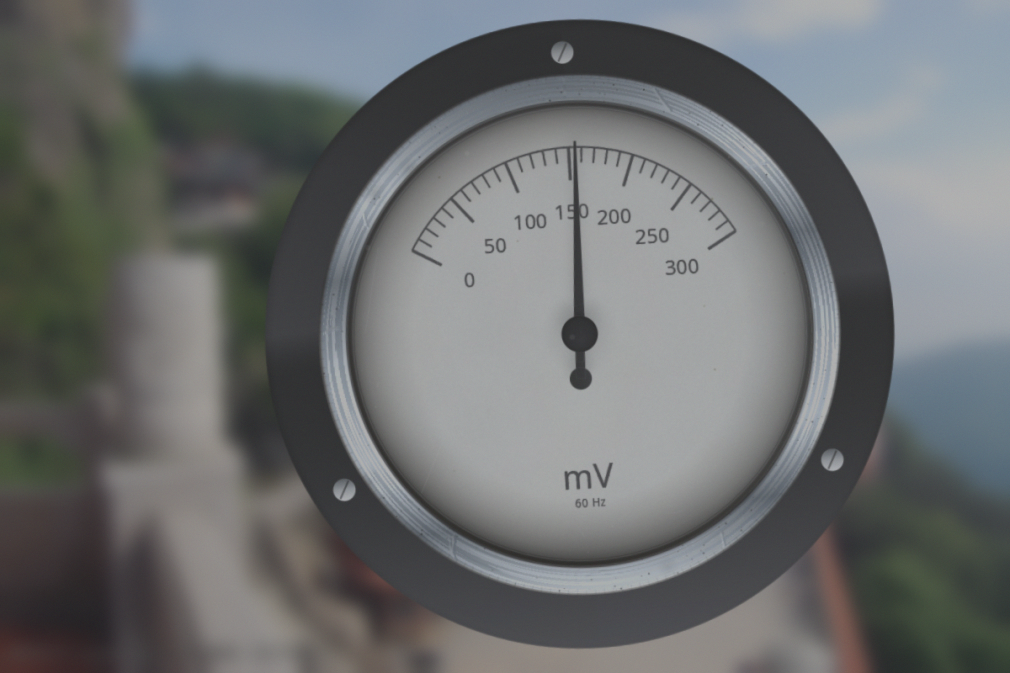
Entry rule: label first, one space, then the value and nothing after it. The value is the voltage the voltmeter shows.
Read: 155 mV
